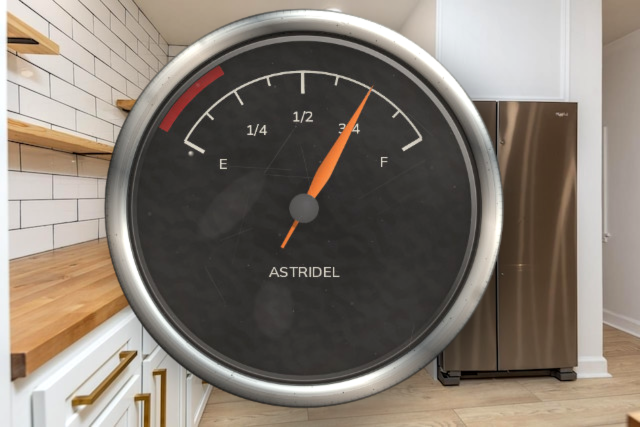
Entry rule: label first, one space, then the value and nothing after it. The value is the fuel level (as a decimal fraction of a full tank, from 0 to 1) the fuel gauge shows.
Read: 0.75
